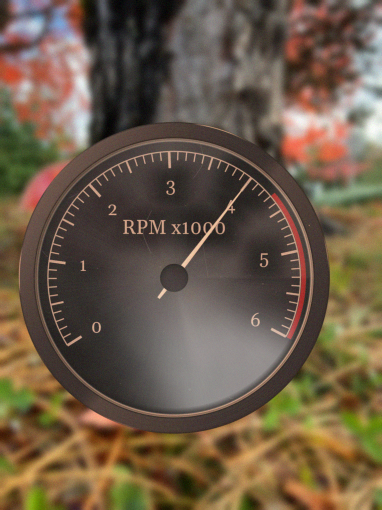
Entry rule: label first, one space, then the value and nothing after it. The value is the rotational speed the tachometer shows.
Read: 4000 rpm
